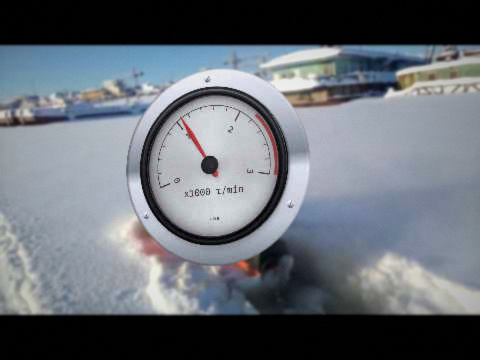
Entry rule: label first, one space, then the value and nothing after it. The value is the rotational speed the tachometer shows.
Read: 1100 rpm
